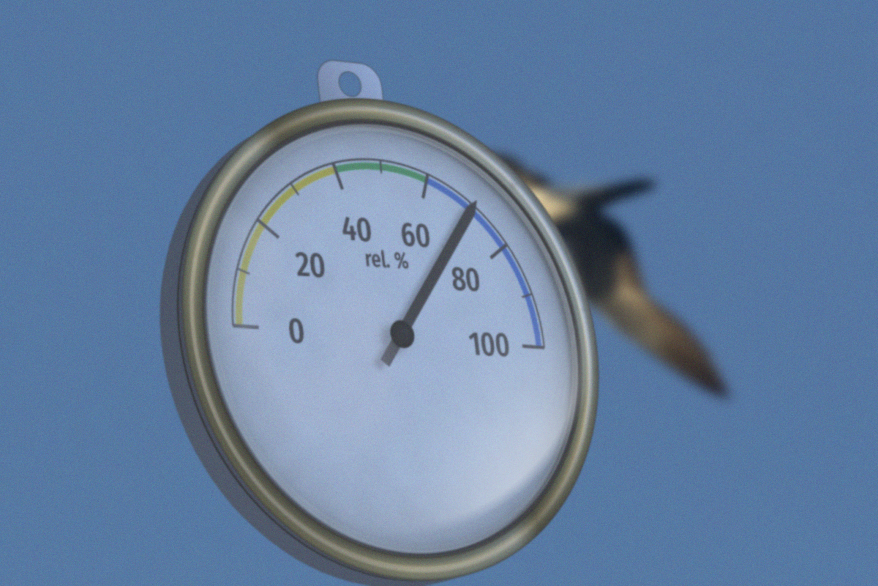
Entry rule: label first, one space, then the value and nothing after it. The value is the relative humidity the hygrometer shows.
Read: 70 %
